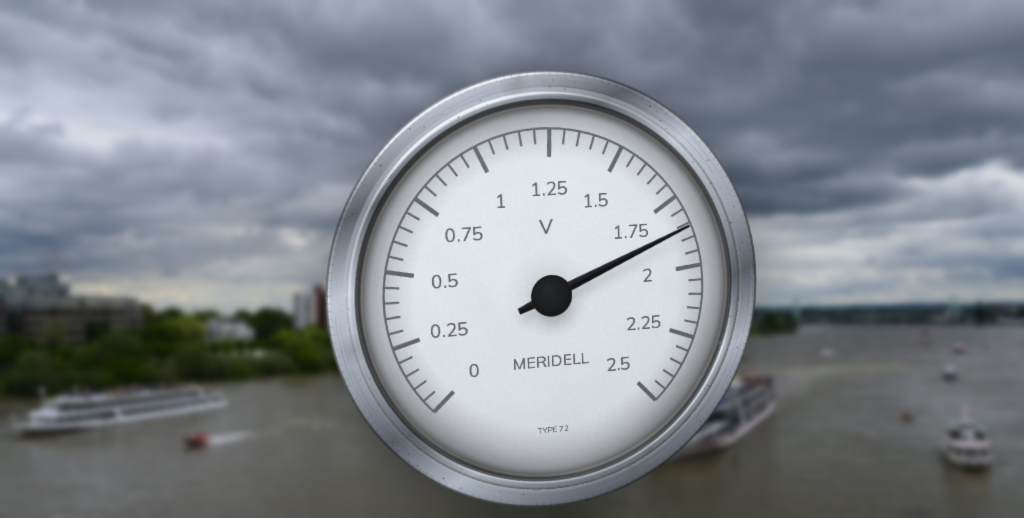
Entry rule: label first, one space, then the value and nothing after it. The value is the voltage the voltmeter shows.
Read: 1.85 V
